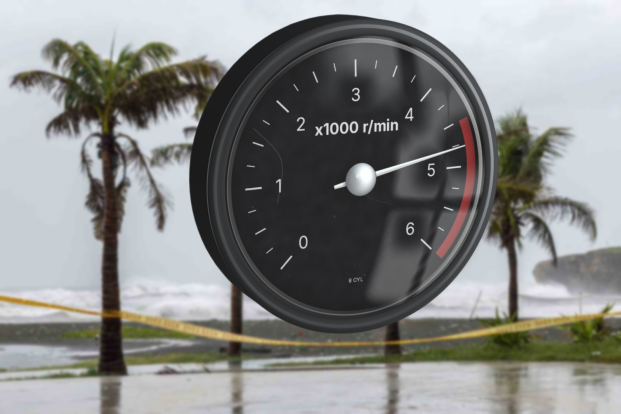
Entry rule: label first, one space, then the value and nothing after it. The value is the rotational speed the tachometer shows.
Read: 4750 rpm
